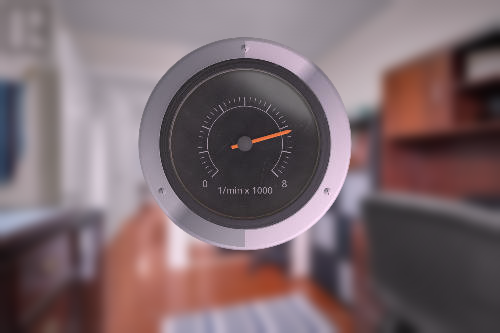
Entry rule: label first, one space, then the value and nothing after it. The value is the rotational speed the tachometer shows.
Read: 6200 rpm
